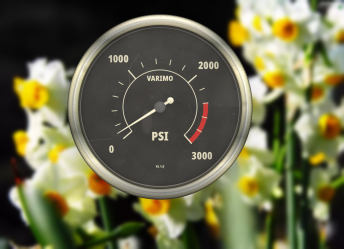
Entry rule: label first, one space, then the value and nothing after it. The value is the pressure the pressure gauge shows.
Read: 100 psi
